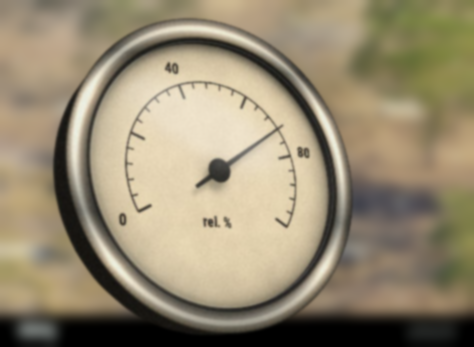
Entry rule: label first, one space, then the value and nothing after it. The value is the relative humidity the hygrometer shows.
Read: 72 %
